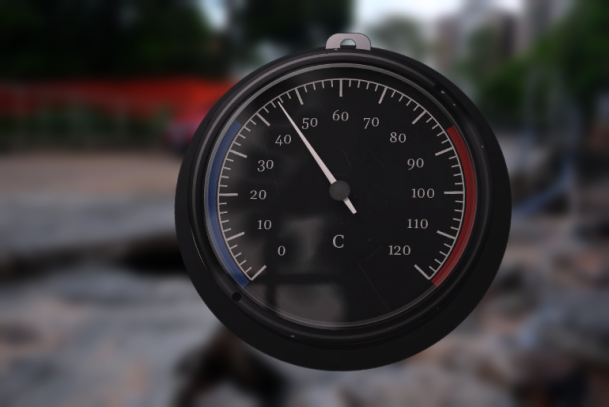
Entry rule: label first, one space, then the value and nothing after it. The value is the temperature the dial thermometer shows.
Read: 45 °C
